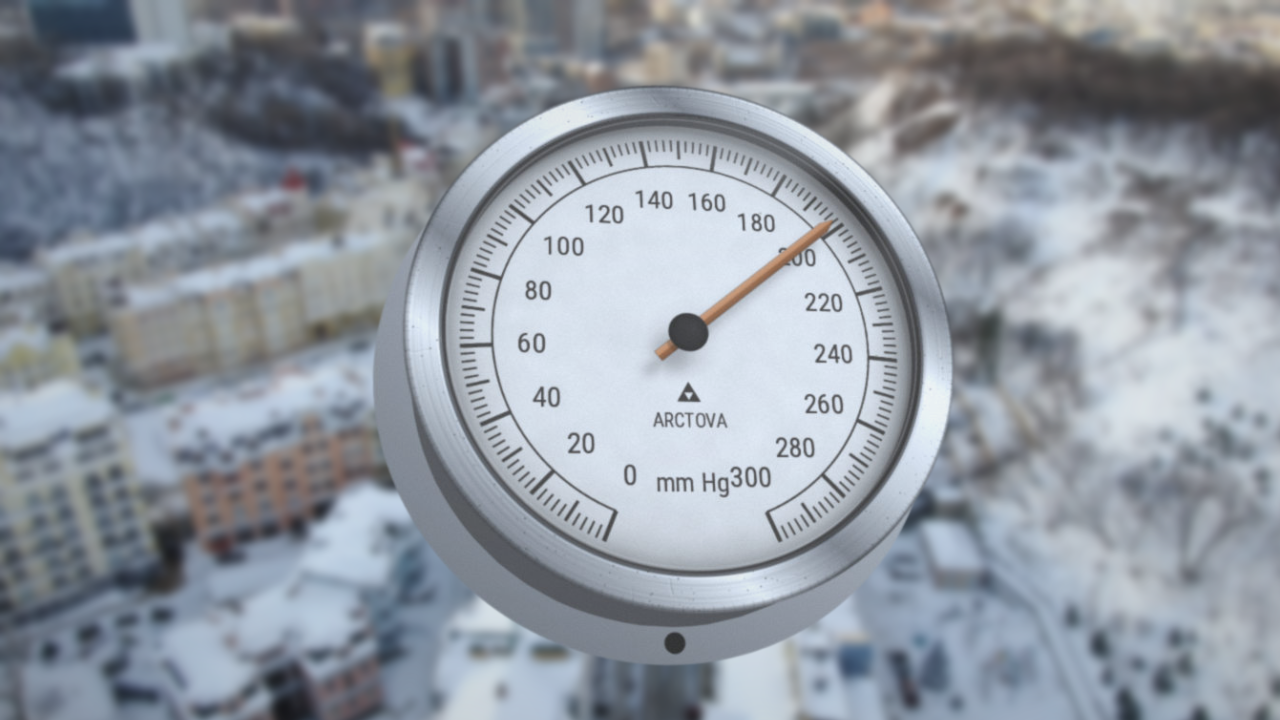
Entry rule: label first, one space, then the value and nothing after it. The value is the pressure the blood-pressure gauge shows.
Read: 198 mmHg
